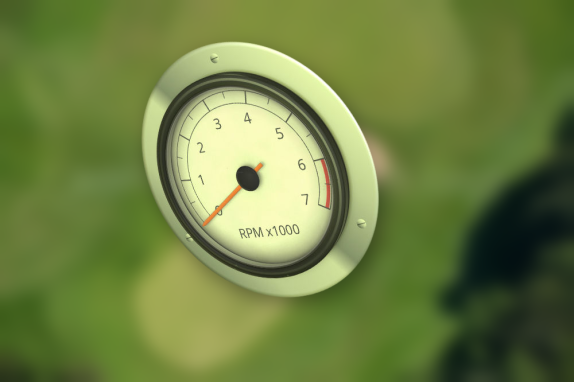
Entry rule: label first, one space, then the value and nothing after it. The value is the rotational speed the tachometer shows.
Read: 0 rpm
